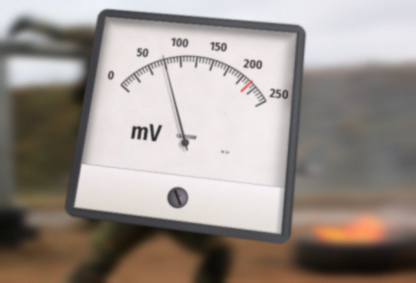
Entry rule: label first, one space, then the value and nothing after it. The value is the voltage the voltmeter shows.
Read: 75 mV
